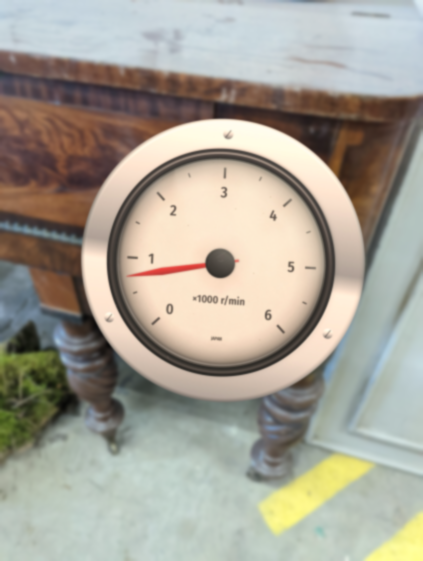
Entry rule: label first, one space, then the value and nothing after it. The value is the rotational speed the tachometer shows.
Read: 750 rpm
